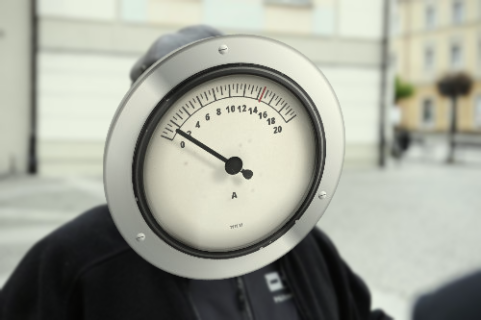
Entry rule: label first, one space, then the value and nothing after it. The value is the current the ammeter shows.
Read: 1.5 A
